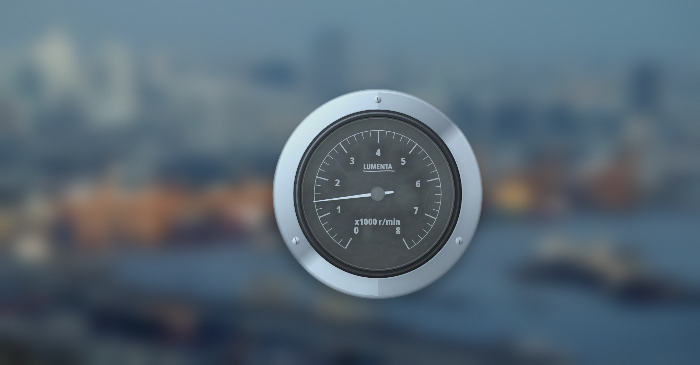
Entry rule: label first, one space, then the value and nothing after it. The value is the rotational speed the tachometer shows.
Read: 1400 rpm
